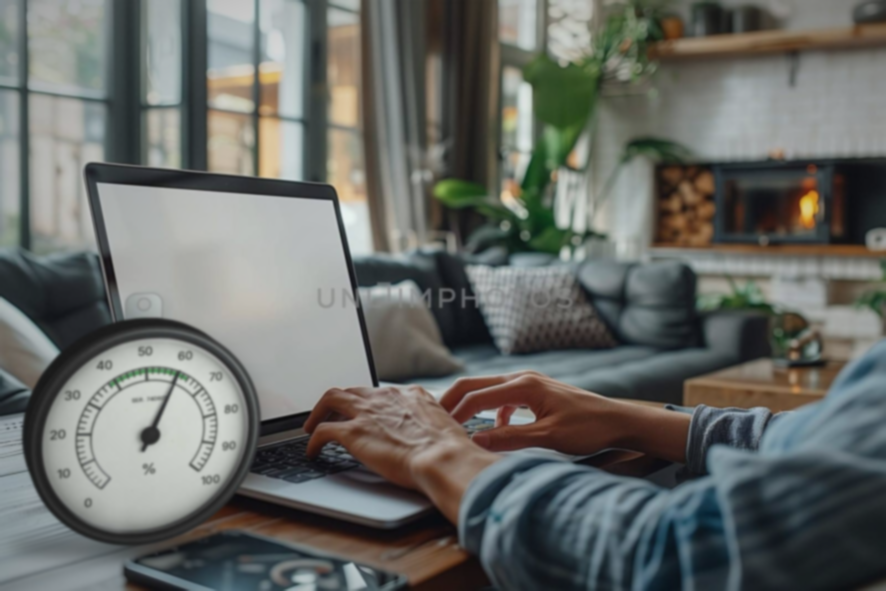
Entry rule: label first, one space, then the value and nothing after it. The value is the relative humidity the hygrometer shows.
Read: 60 %
